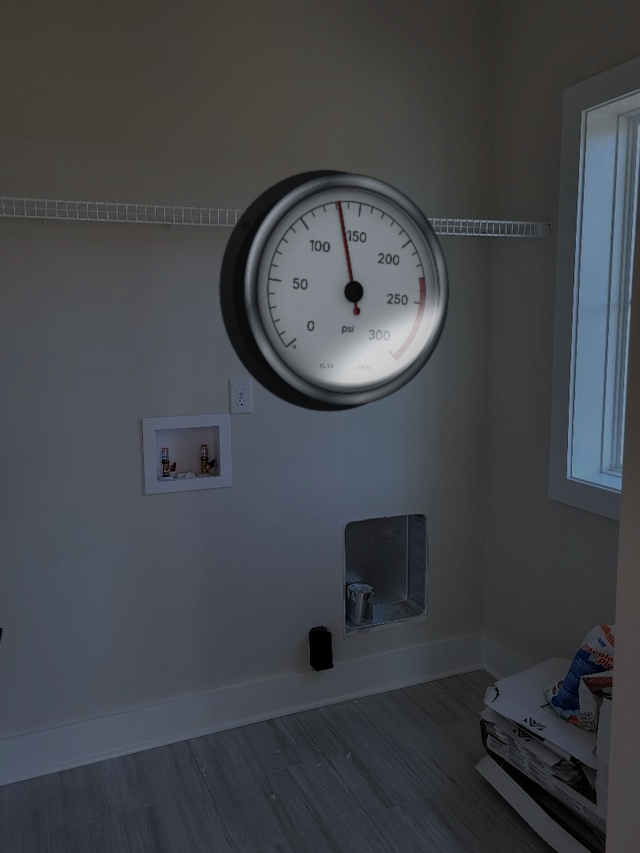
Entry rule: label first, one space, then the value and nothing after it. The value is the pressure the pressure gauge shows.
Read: 130 psi
